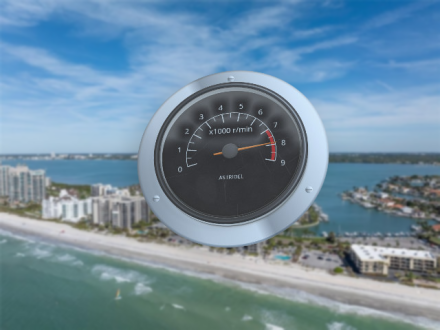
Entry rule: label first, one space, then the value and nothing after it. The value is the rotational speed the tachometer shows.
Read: 8000 rpm
